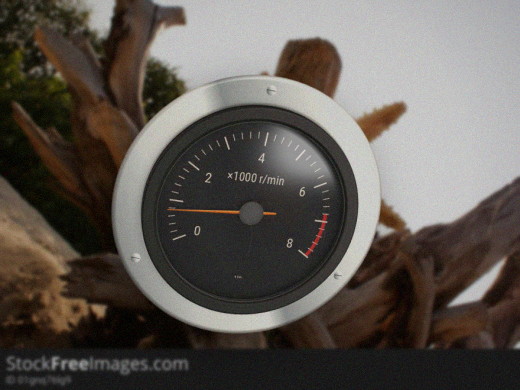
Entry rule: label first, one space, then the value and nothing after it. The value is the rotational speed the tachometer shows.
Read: 800 rpm
